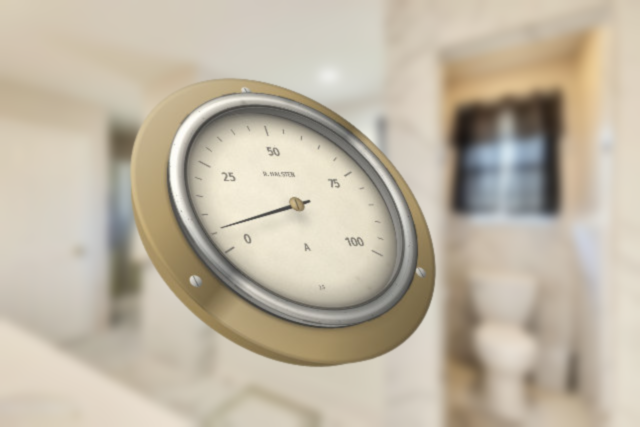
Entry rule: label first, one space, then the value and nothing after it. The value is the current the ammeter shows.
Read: 5 A
